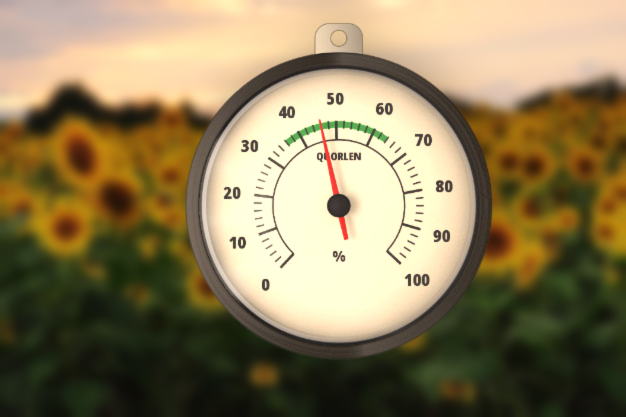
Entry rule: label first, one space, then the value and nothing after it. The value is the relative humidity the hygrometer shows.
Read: 46 %
